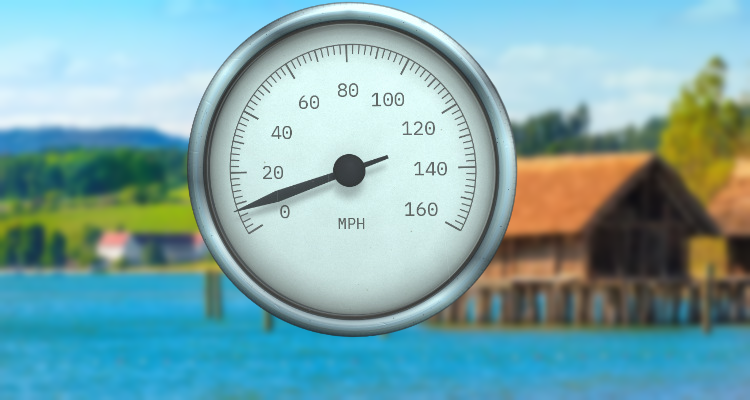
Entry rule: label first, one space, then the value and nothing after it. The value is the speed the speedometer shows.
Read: 8 mph
